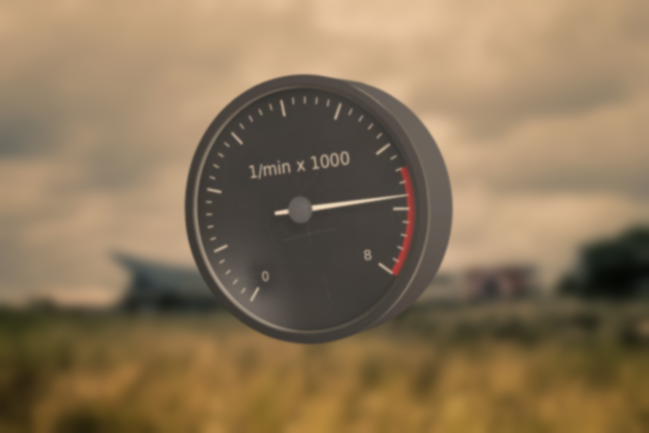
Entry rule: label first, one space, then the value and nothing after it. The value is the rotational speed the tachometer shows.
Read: 6800 rpm
